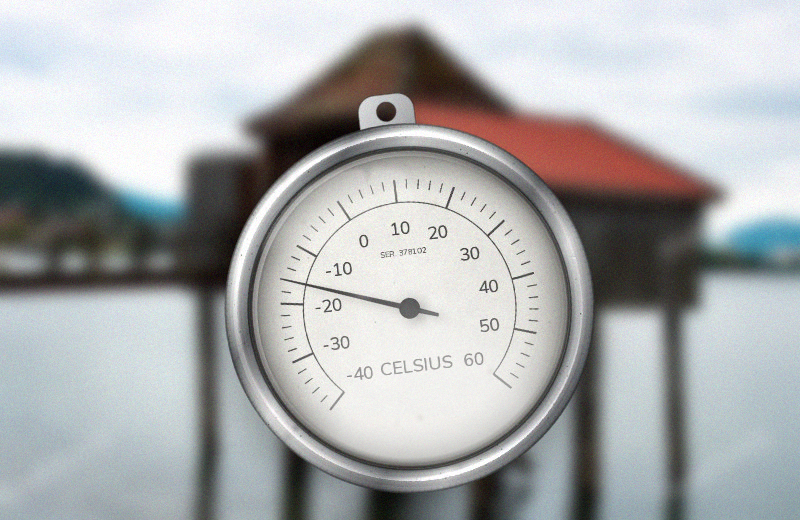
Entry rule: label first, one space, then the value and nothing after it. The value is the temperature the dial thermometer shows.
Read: -16 °C
